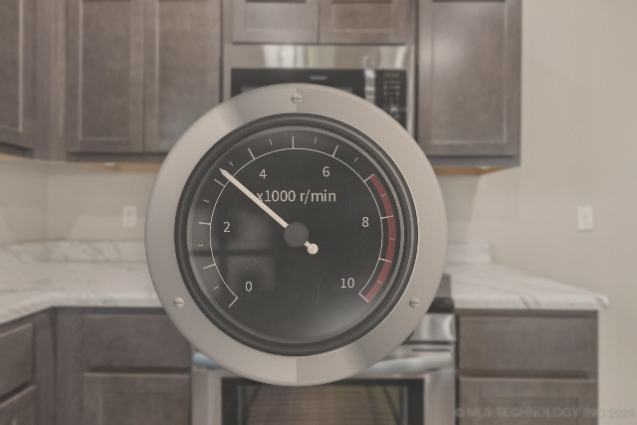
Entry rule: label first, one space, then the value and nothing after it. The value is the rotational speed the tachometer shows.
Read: 3250 rpm
